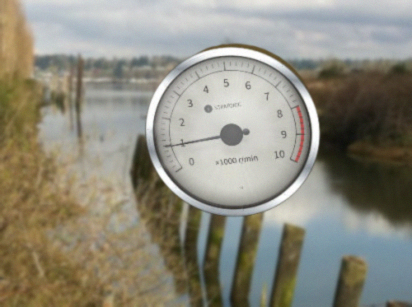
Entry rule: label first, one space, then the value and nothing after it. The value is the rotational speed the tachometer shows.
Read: 1000 rpm
